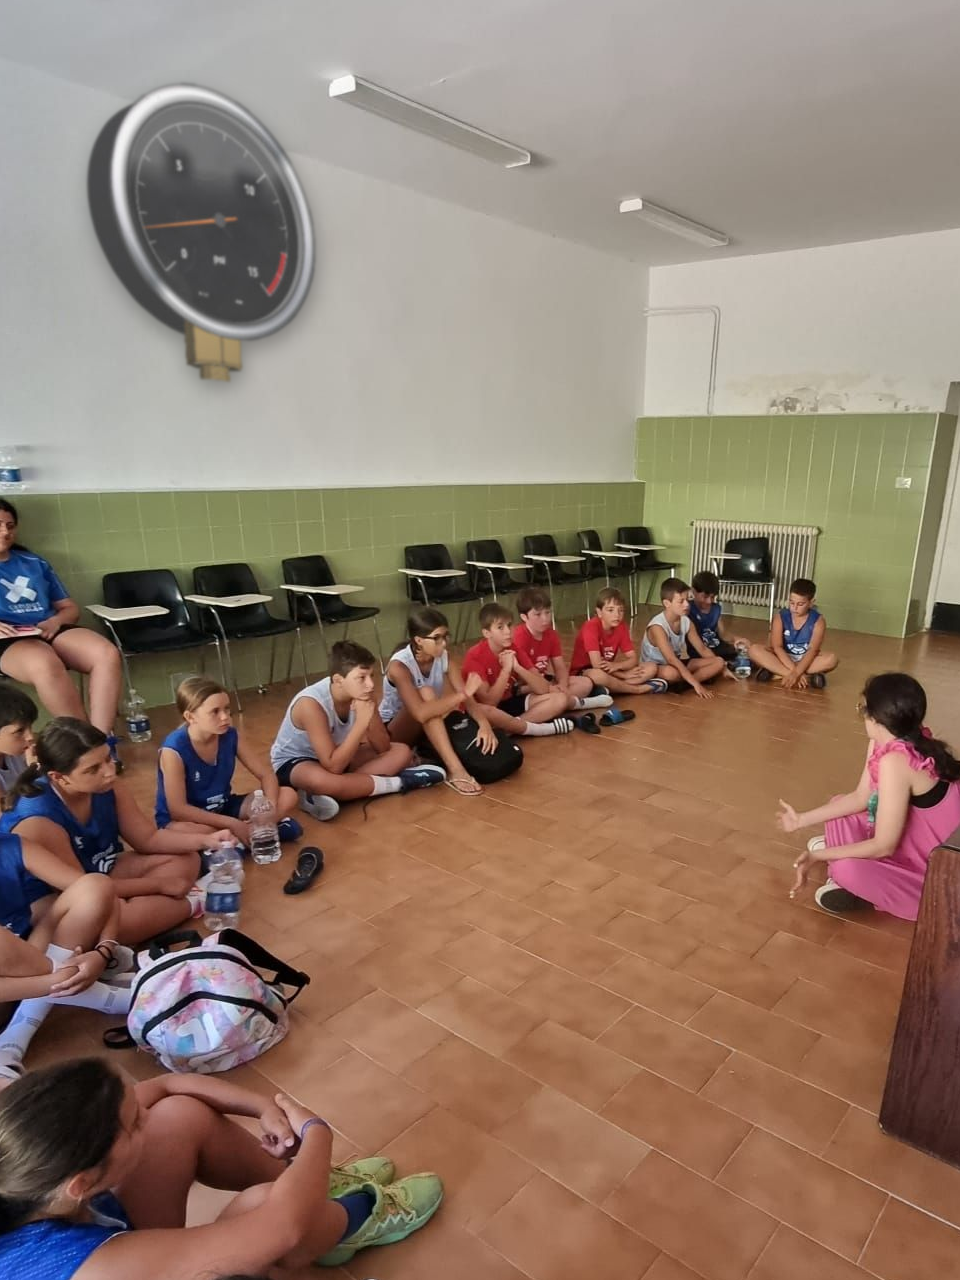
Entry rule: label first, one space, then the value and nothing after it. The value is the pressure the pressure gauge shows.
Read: 1.5 psi
